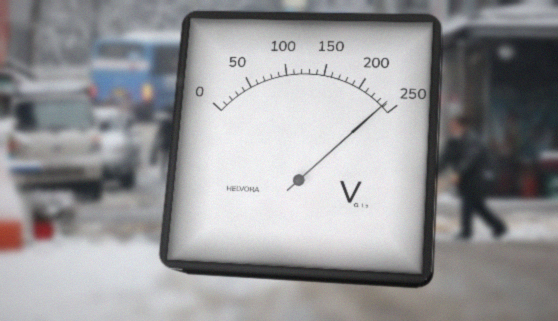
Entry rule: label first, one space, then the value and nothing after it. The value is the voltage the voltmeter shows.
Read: 240 V
